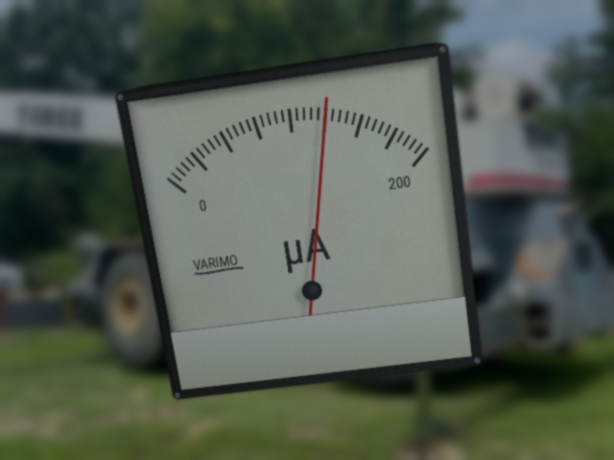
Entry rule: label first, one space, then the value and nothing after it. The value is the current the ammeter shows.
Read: 125 µA
